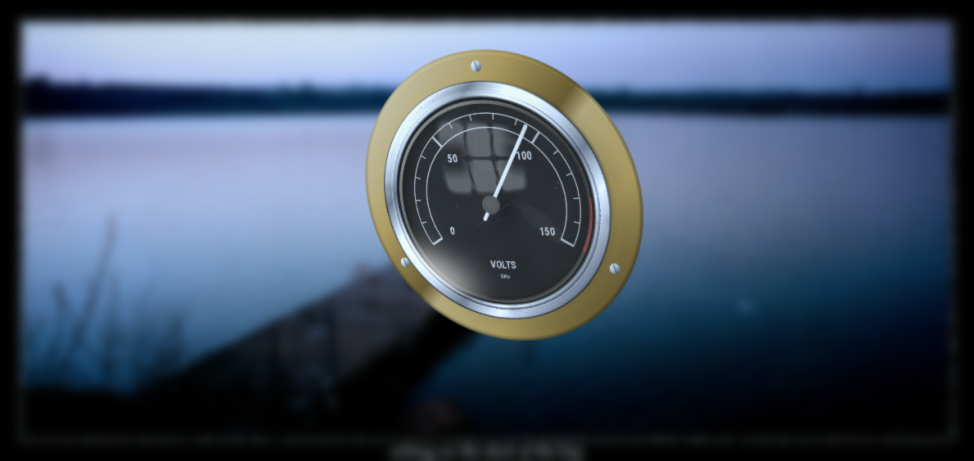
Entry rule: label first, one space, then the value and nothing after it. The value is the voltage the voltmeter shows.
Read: 95 V
